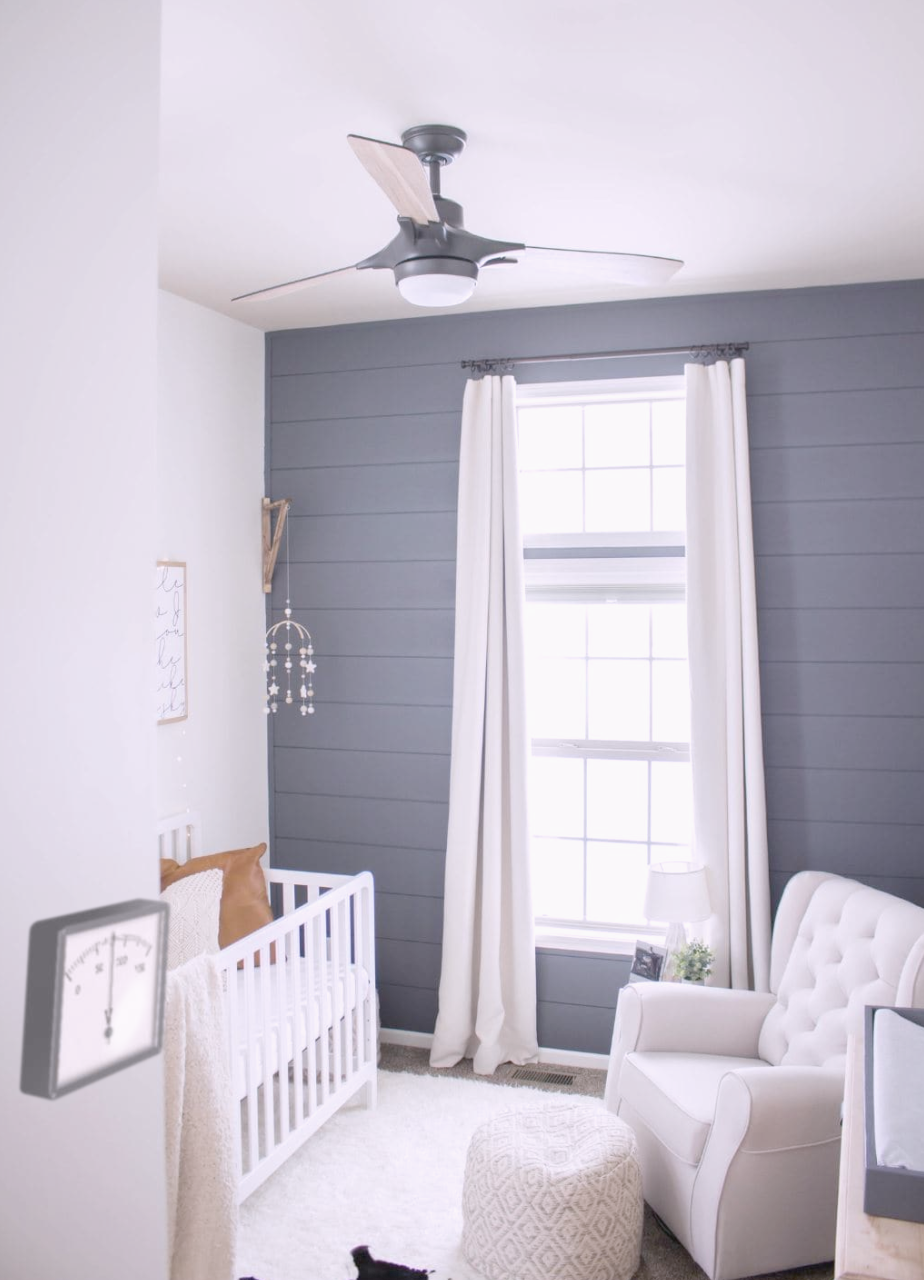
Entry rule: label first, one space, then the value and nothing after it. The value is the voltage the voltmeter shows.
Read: 75 V
